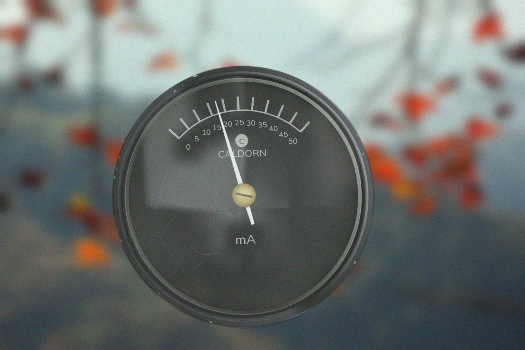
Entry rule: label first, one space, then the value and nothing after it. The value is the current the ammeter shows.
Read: 17.5 mA
